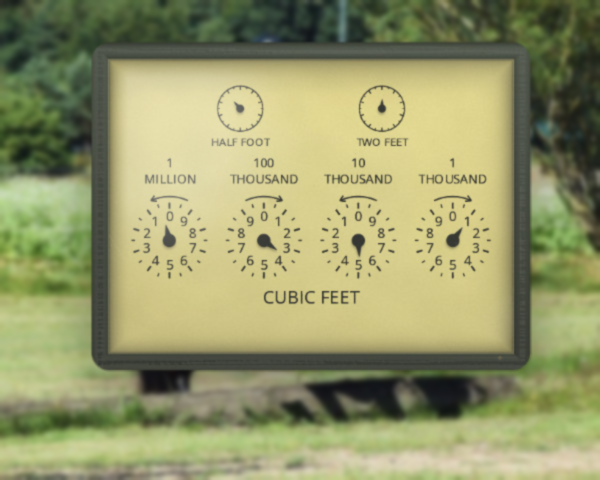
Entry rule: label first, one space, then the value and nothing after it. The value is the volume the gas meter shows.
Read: 35100 ft³
